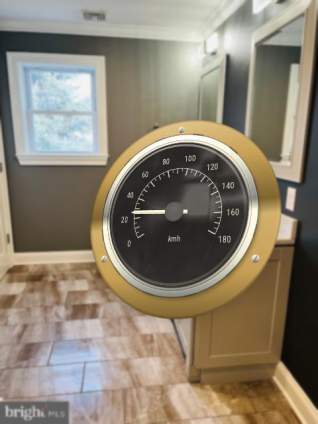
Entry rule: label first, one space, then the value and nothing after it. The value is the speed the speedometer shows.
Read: 25 km/h
